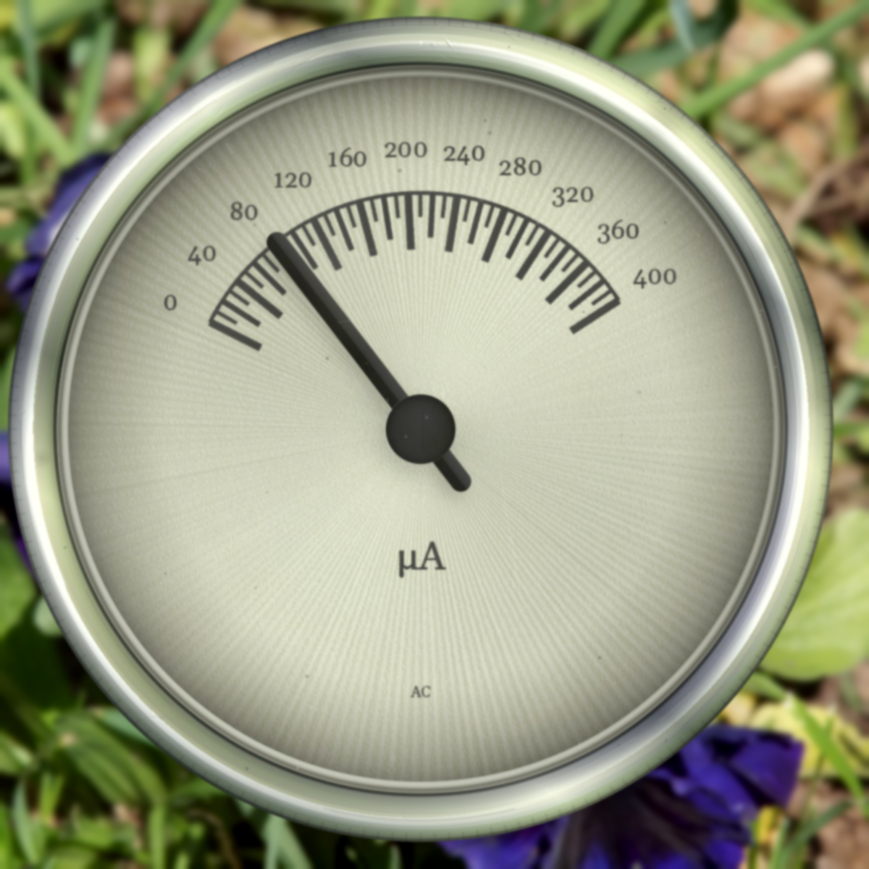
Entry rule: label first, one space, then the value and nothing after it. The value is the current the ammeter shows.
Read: 85 µA
